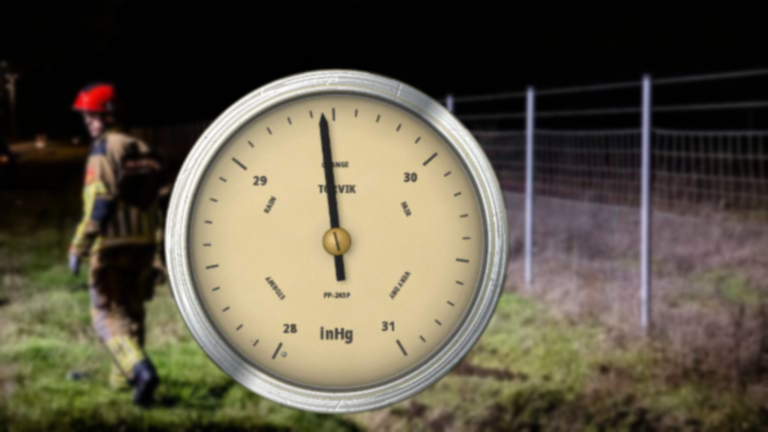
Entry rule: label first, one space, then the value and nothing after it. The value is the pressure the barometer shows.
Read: 29.45 inHg
